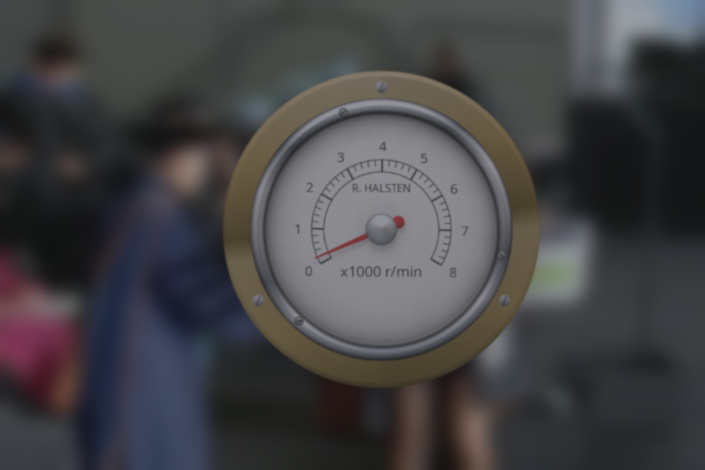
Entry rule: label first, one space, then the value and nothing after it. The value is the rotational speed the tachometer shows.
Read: 200 rpm
